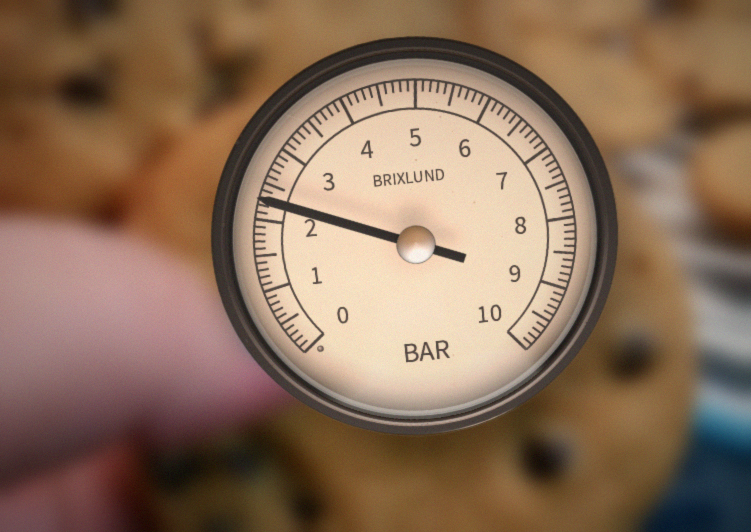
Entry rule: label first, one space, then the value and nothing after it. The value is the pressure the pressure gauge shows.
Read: 2.3 bar
